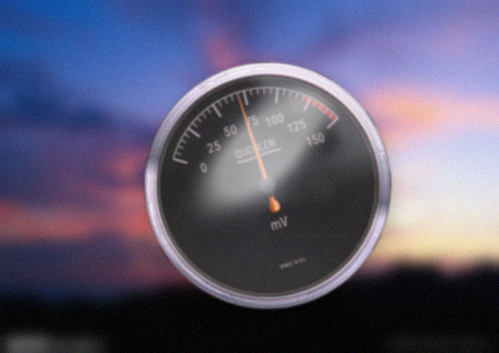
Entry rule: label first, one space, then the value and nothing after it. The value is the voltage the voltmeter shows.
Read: 70 mV
